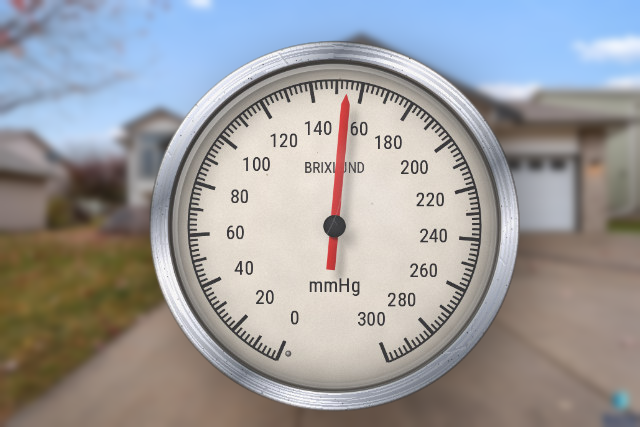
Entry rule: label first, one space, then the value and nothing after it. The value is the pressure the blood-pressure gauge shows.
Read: 154 mmHg
